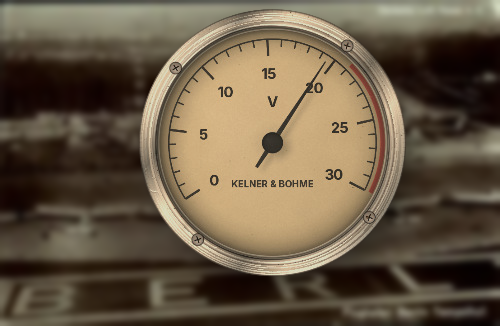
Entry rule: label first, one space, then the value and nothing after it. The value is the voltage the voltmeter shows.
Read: 19.5 V
